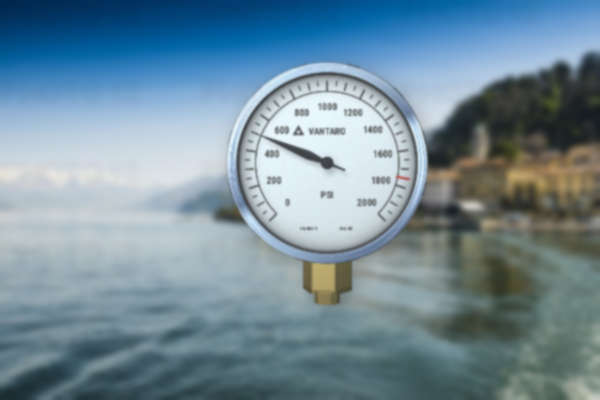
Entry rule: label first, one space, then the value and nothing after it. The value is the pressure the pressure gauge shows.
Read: 500 psi
